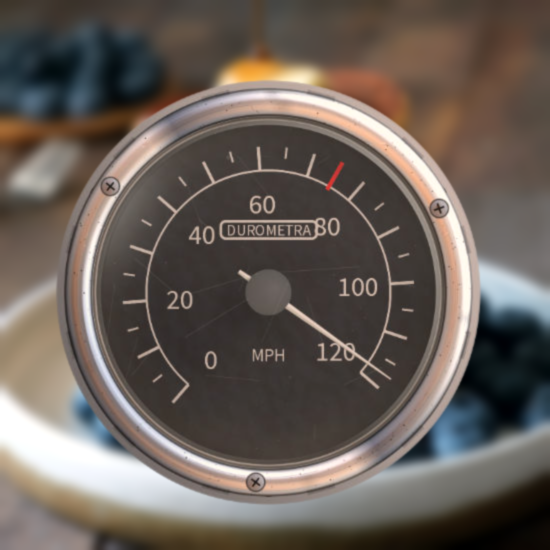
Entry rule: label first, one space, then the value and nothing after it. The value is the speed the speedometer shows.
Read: 117.5 mph
